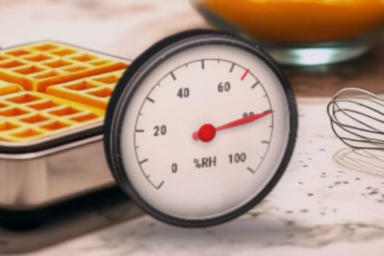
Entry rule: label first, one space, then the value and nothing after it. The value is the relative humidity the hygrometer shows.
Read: 80 %
